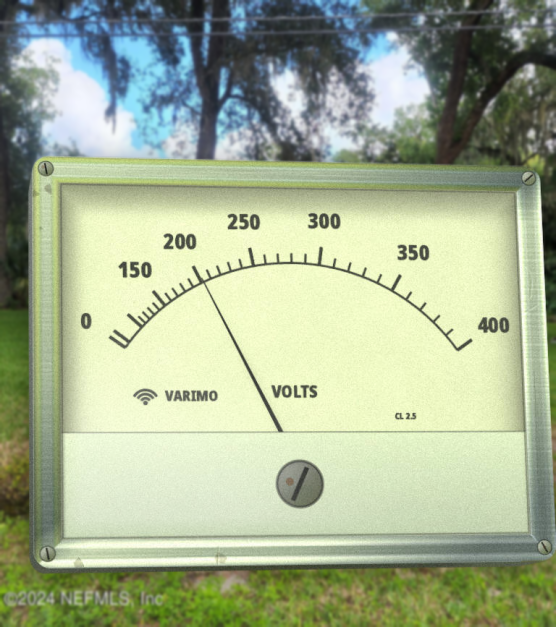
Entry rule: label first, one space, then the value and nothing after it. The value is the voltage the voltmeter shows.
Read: 200 V
